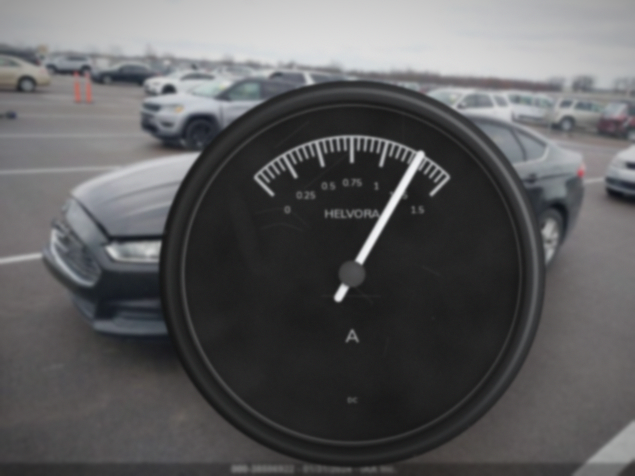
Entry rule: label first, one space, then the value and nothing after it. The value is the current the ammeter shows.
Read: 1.25 A
